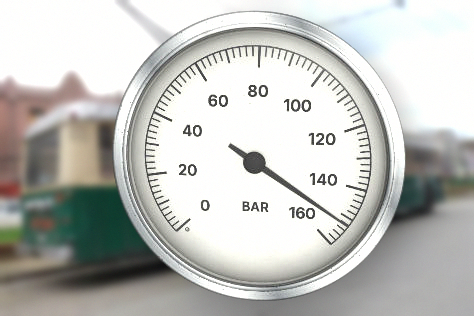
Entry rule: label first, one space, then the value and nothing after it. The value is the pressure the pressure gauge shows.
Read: 152 bar
